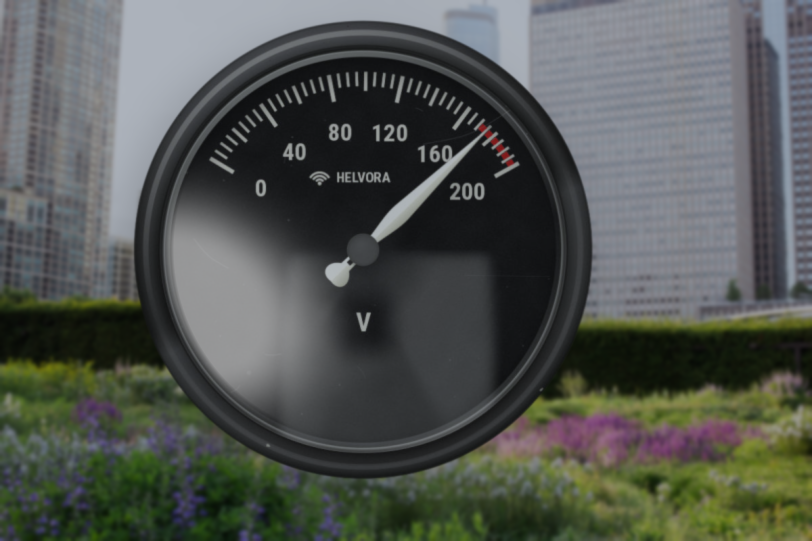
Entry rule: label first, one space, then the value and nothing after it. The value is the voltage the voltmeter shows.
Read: 175 V
